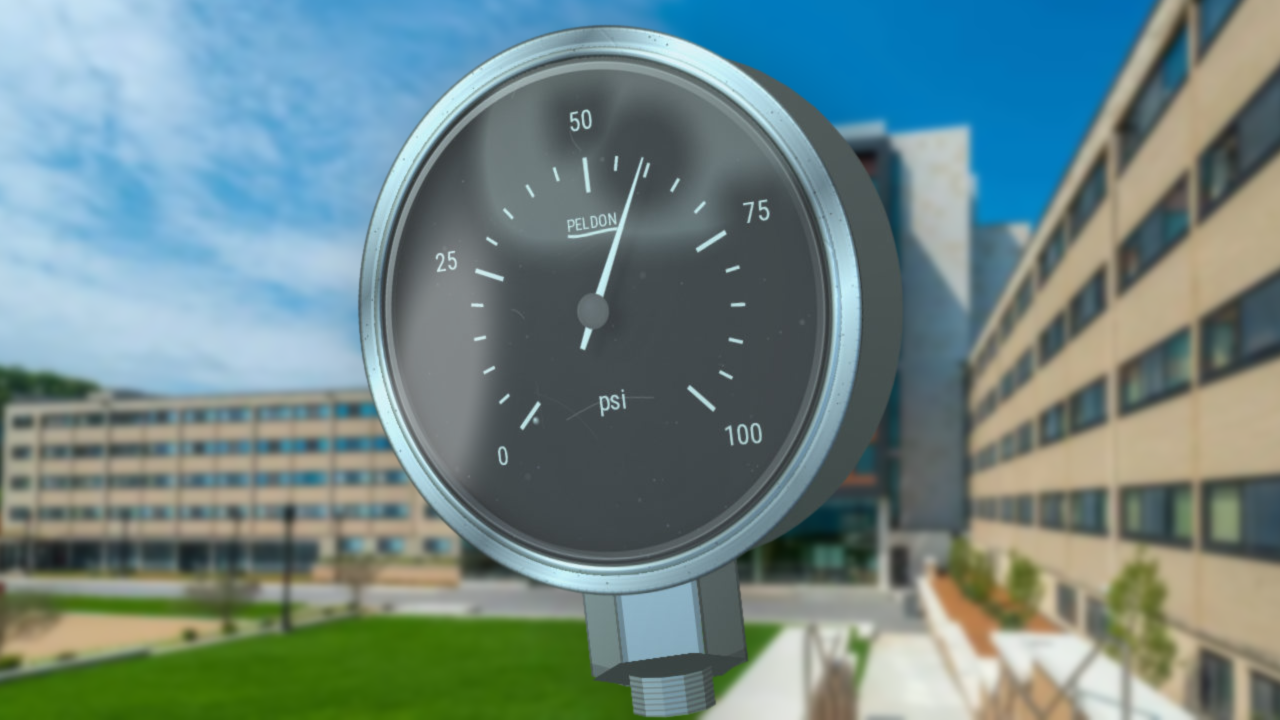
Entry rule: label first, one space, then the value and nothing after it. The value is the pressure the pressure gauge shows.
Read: 60 psi
